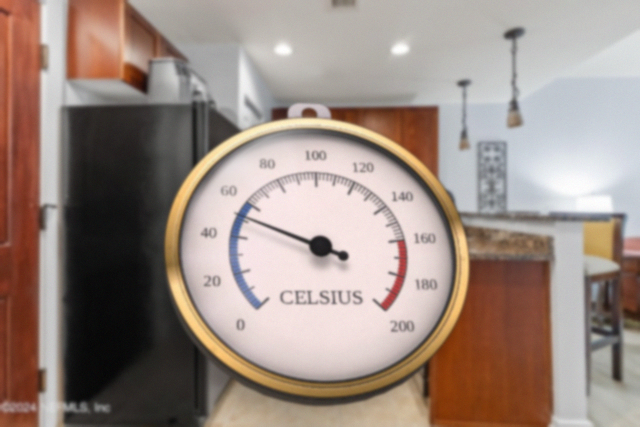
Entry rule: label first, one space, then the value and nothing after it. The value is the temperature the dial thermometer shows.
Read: 50 °C
